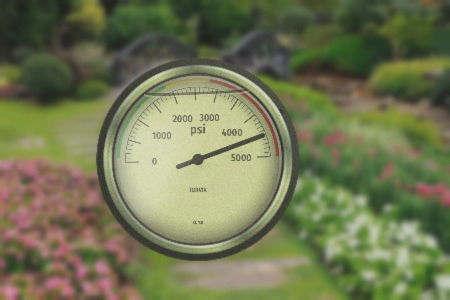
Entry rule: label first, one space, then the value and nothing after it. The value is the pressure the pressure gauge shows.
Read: 4500 psi
